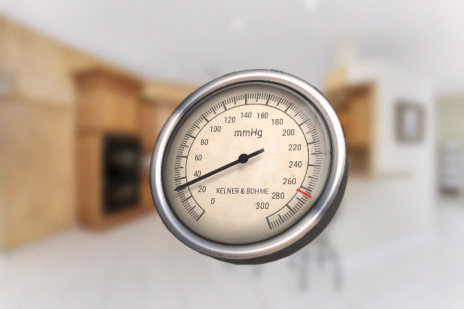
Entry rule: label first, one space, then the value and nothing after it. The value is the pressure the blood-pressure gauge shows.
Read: 30 mmHg
